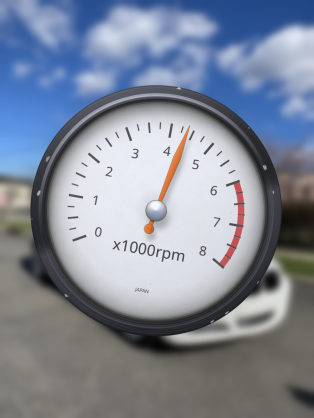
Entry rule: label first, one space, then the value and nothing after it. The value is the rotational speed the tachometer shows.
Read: 4375 rpm
